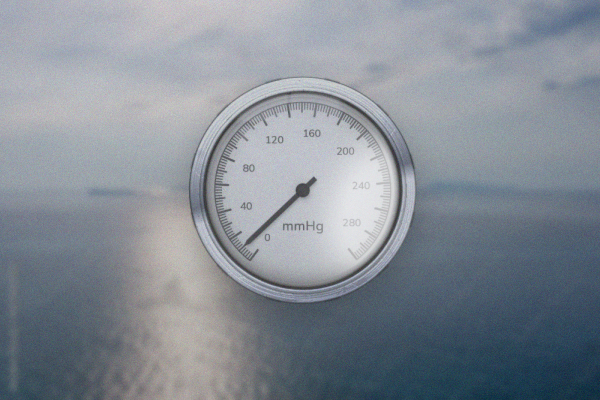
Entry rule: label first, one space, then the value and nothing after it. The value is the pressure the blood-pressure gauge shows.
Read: 10 mmHg
